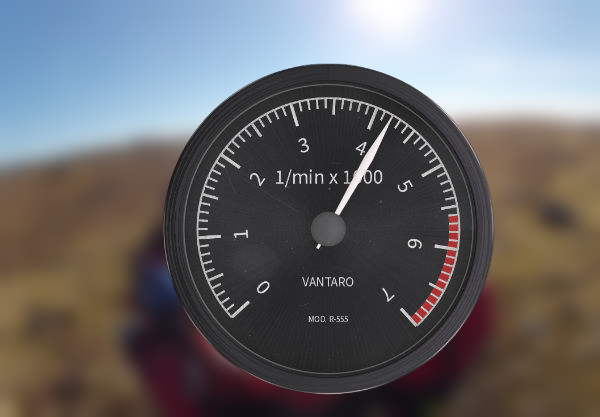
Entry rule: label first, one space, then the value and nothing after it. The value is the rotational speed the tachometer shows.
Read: 4200 rpm
